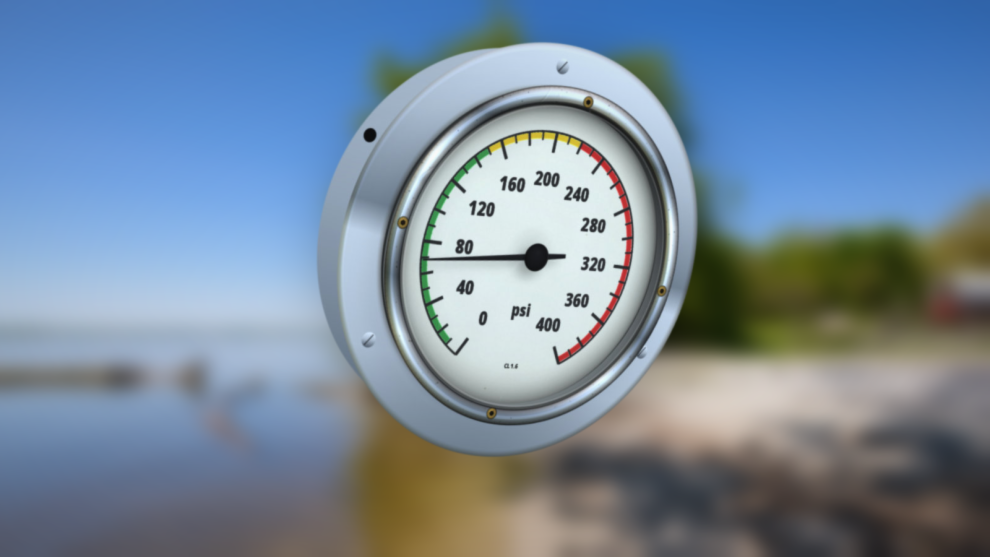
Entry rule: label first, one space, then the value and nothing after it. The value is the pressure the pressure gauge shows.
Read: 70 psi
